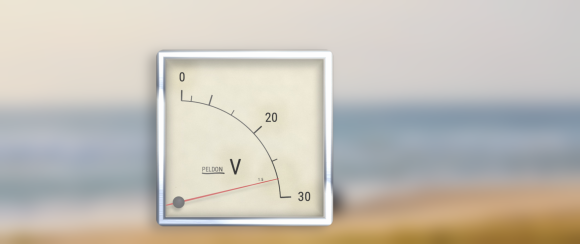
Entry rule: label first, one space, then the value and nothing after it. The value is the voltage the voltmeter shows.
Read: 27.5 V
